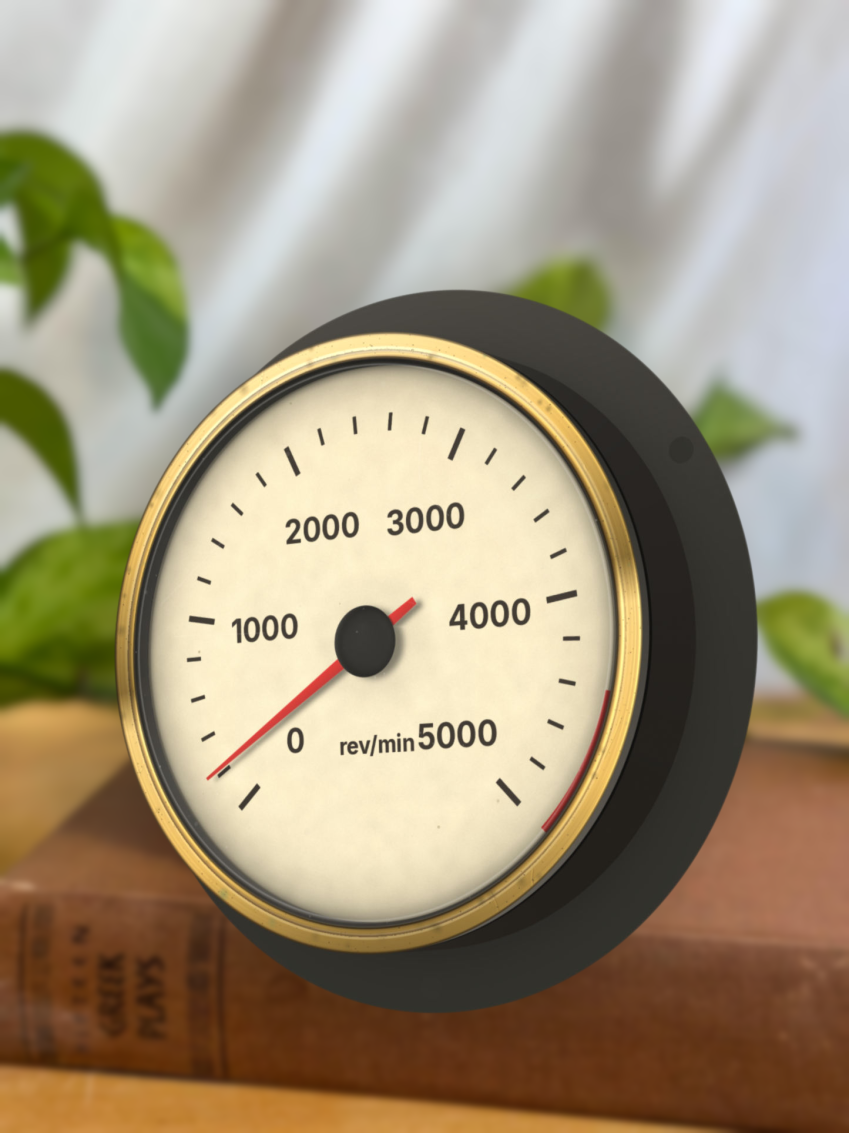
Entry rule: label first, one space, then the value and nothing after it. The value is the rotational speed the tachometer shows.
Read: 200 rpm
